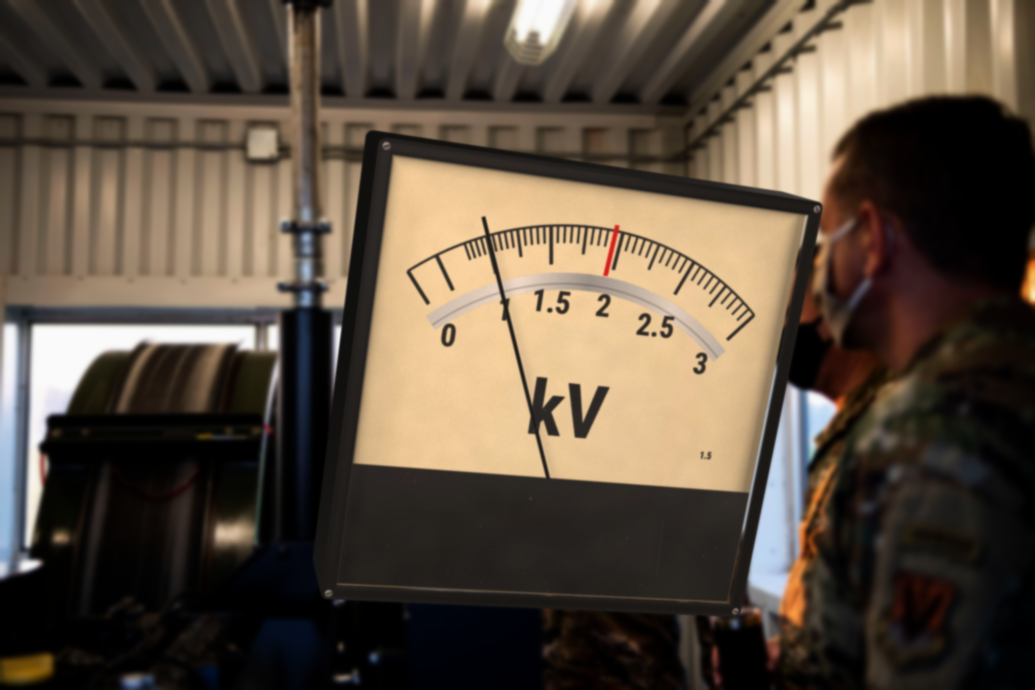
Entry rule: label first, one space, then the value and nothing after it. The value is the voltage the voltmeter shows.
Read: 1 kV
